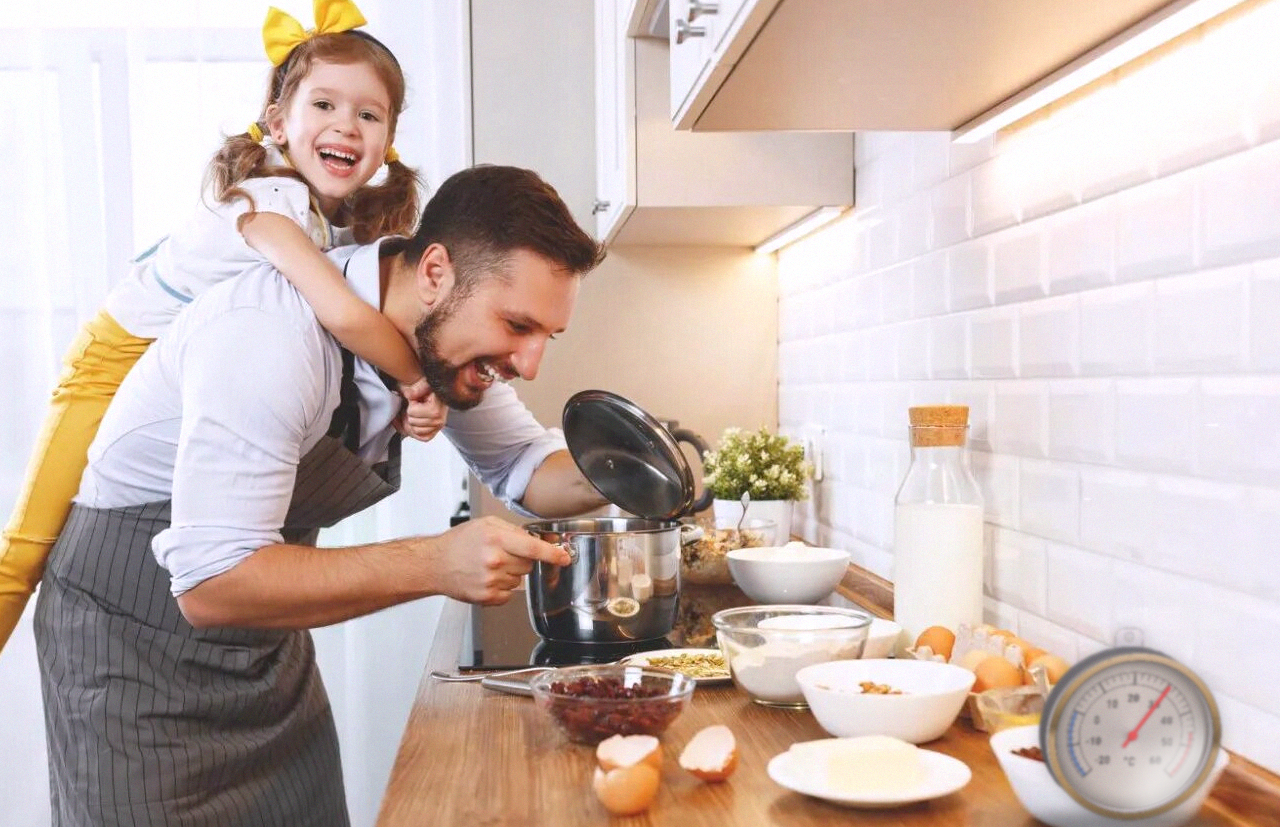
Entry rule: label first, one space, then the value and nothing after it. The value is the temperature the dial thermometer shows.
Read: 30 °C
